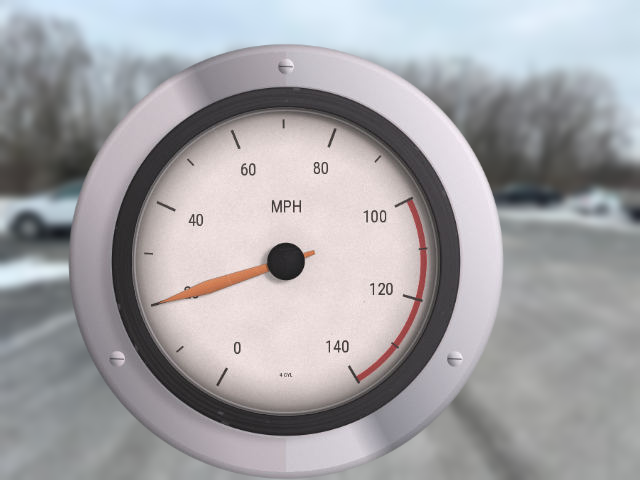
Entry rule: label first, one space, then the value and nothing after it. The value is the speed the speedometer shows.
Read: 20 mph
